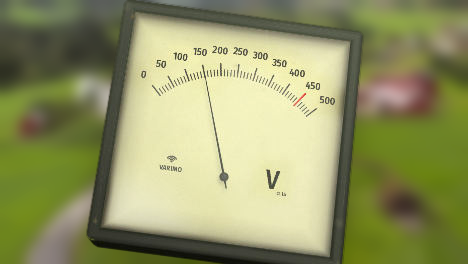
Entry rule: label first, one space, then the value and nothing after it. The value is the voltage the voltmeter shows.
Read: 150 V
